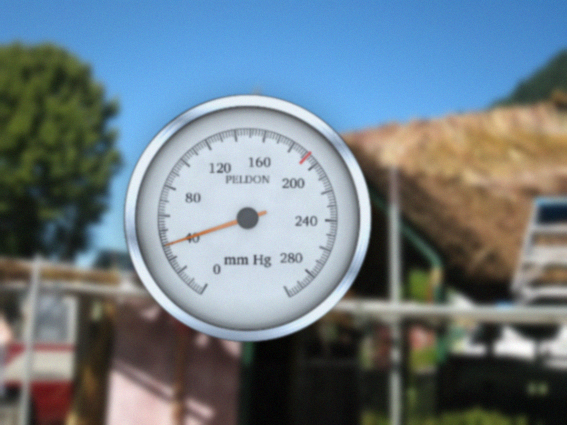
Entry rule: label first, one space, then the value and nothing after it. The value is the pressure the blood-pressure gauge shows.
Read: 40 mmHg
